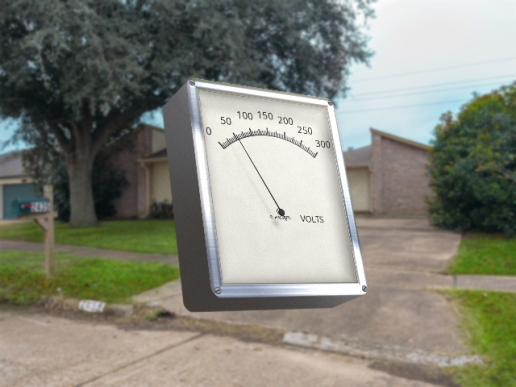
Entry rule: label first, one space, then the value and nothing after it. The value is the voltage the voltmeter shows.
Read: 50 V
